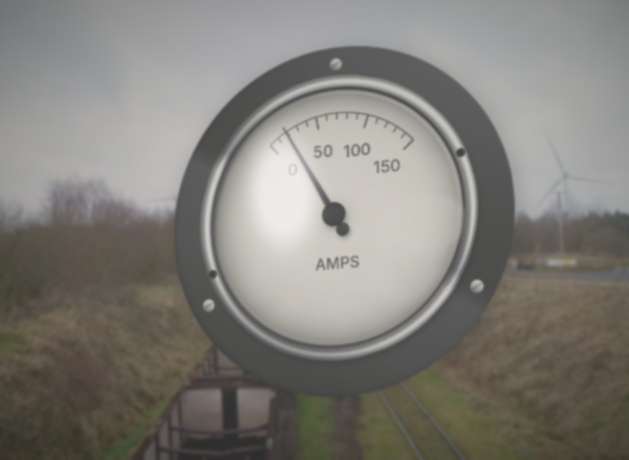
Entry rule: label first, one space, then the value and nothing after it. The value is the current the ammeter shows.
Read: 20 A
